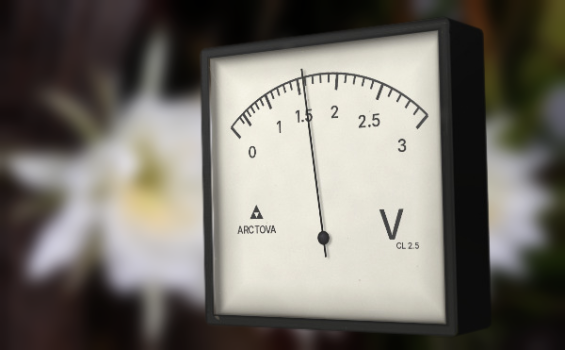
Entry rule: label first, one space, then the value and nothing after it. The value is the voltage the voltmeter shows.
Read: 1.6 V
